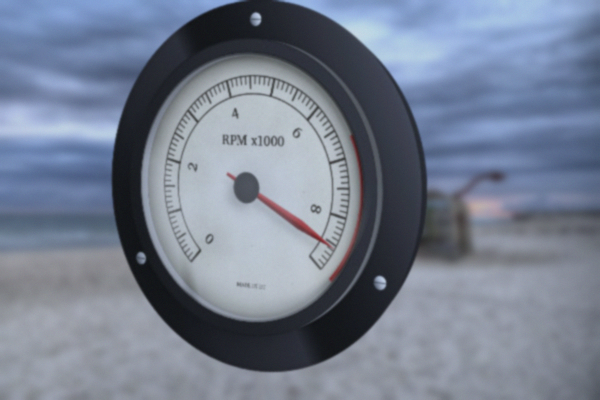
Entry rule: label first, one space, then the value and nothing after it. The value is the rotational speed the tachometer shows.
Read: 8500 rpm
